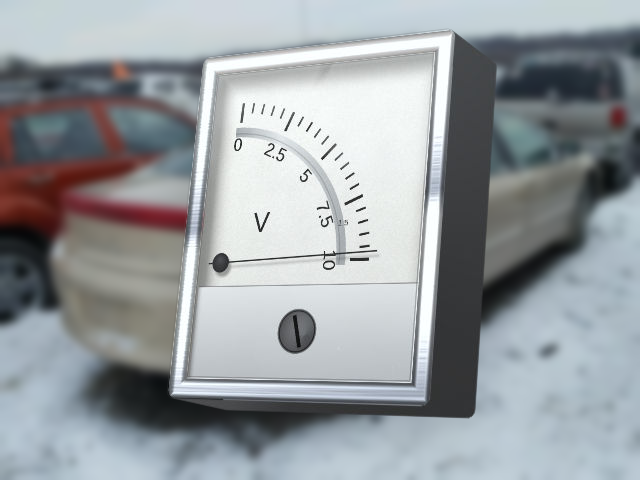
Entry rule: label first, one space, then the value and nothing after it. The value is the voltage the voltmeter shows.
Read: 9.75 V
